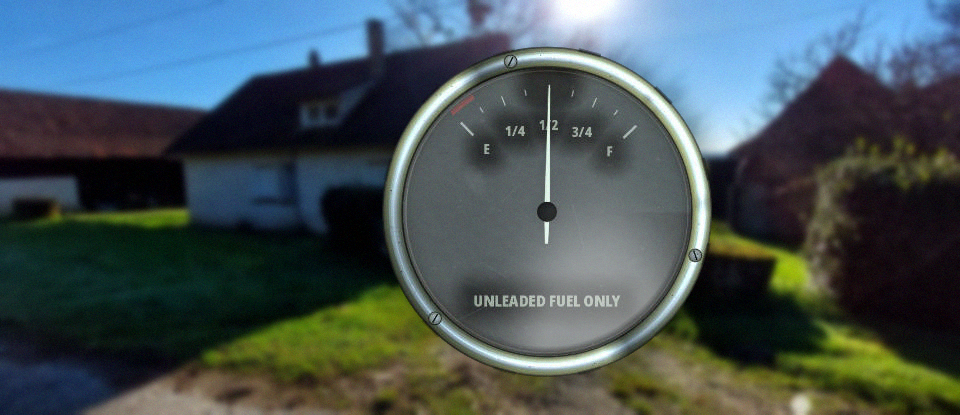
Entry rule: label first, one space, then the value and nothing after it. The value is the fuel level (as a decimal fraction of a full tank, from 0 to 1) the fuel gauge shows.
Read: 0.5
